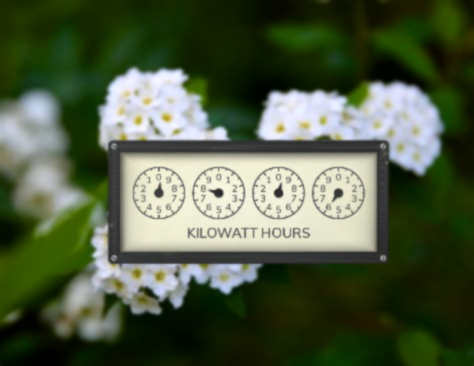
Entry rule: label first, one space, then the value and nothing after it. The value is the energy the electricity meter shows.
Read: 9796 kWh
